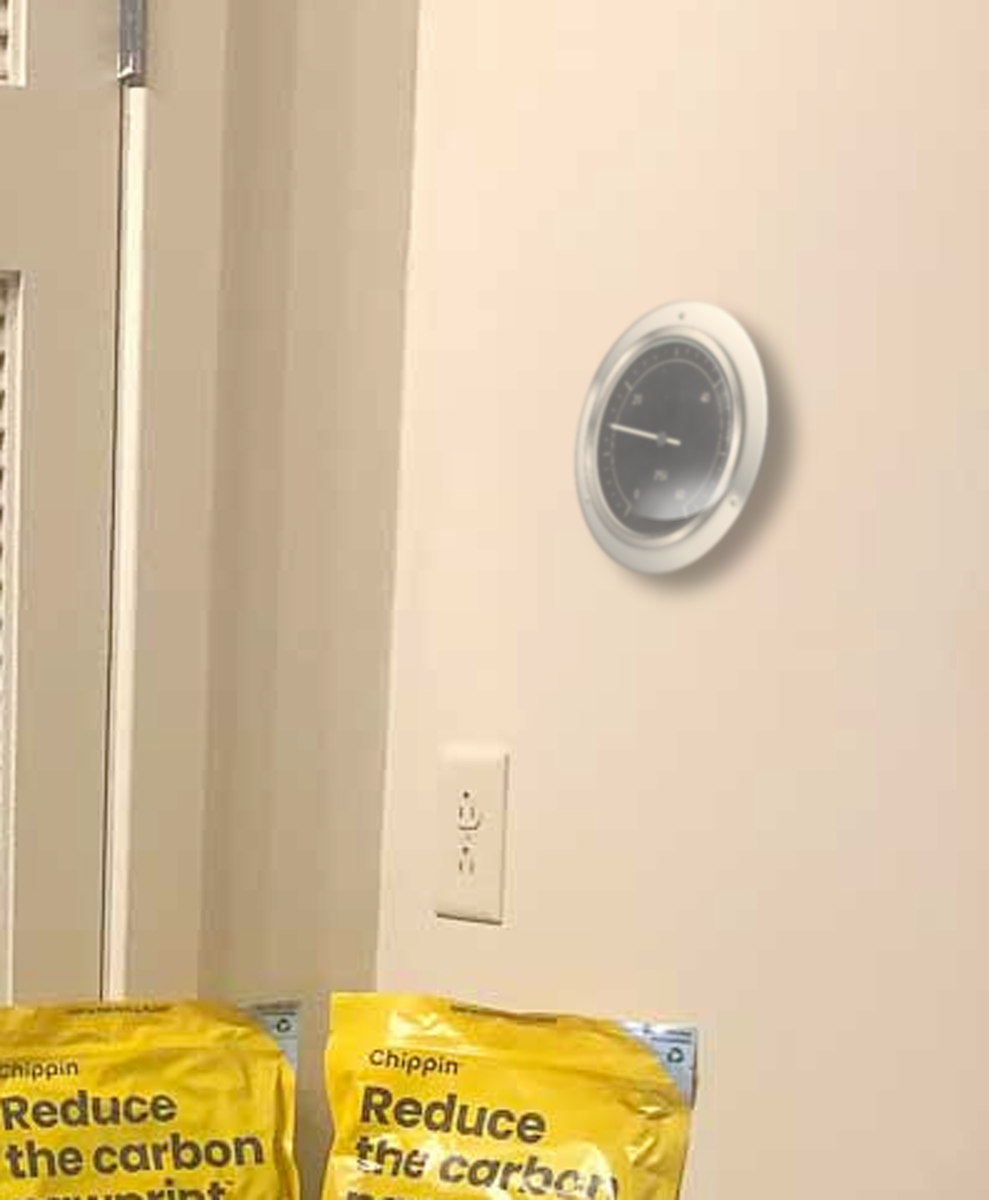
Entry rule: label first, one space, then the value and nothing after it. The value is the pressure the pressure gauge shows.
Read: 14 psi
